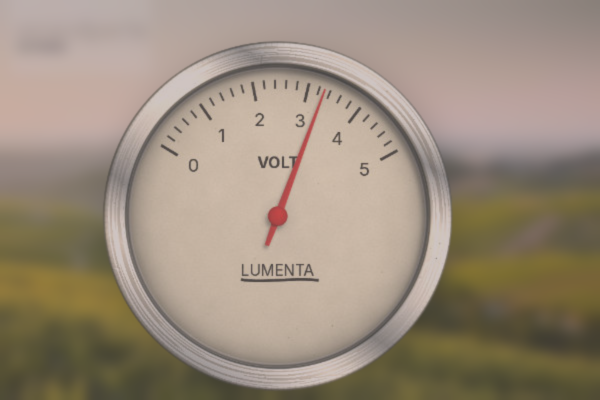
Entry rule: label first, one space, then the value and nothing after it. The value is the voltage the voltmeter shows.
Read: 3.3 V
